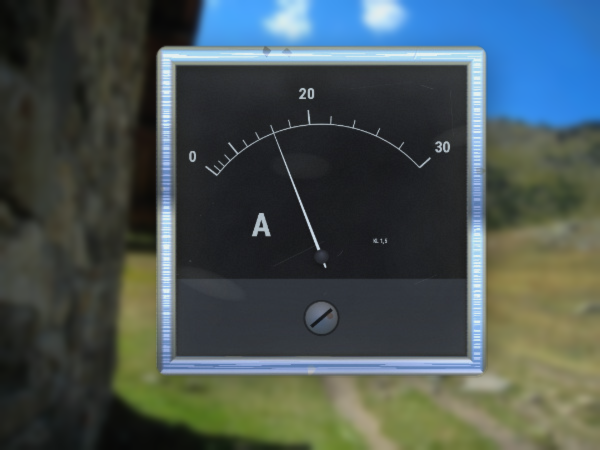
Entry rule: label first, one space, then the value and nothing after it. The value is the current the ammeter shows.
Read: 16 A
